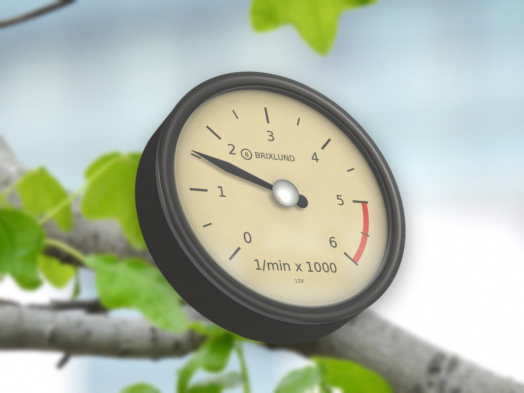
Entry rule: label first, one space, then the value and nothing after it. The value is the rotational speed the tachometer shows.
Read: 1500 rpm
